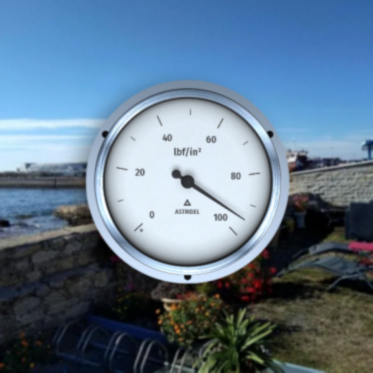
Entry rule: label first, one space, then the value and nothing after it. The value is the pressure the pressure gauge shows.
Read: 95 psi
